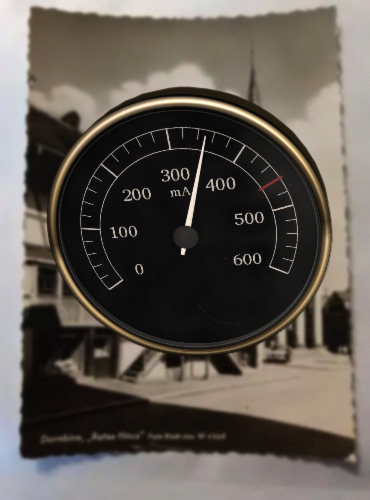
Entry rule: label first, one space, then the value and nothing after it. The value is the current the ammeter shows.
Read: 350 mA
